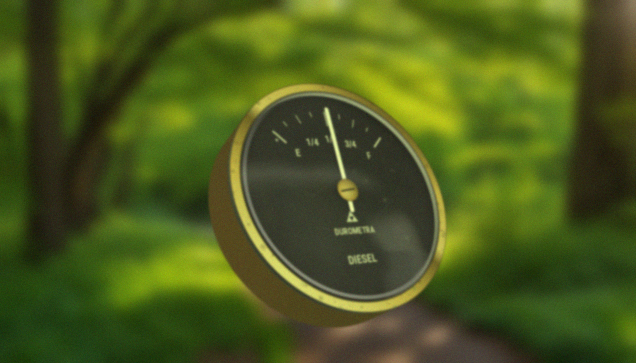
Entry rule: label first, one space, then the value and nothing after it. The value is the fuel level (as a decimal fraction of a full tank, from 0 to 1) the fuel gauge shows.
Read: 0.5
